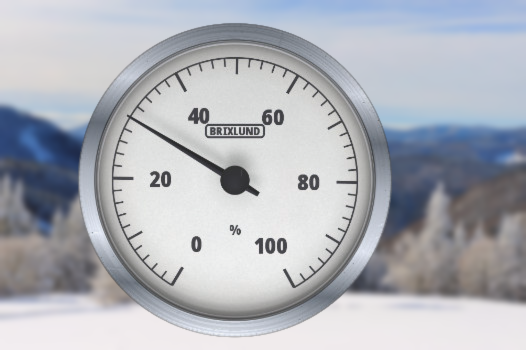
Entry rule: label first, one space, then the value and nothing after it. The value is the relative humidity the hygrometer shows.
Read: 30 %
